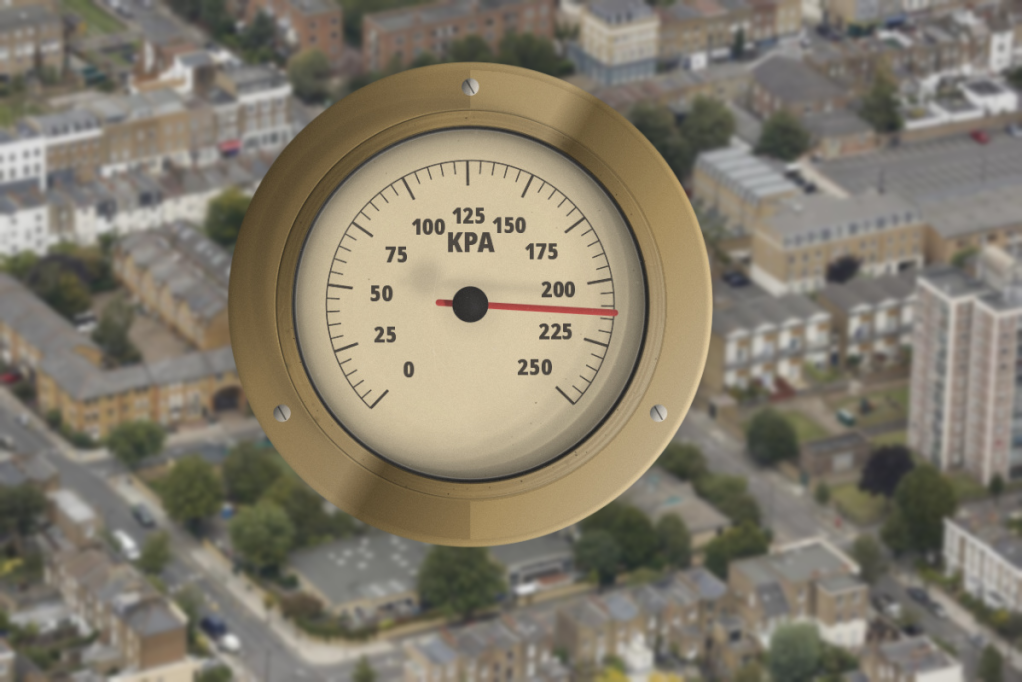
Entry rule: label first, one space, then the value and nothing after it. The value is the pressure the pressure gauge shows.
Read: 212.5 kPa
